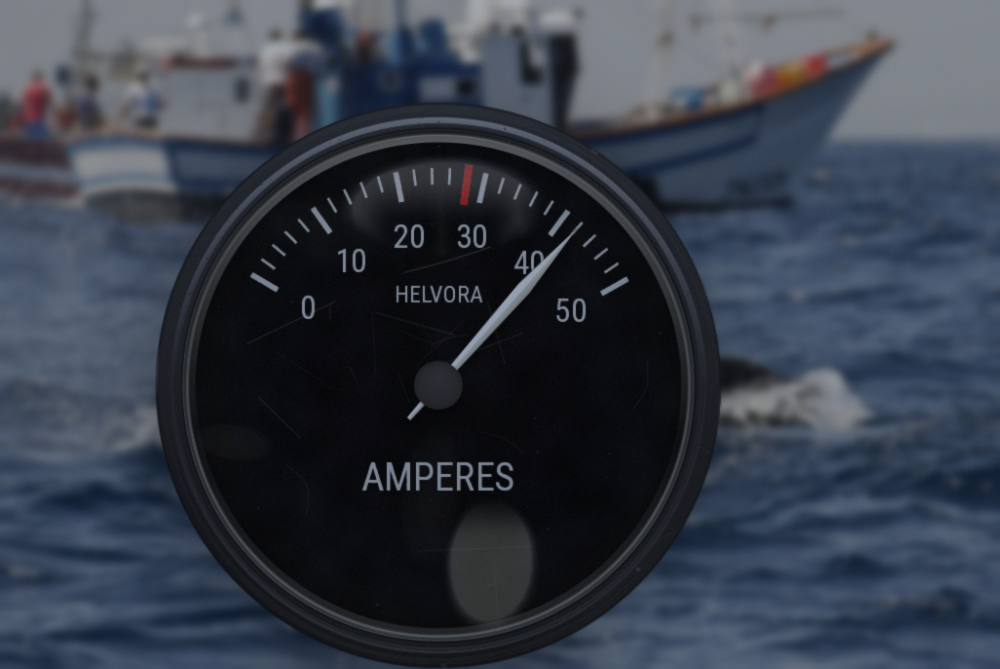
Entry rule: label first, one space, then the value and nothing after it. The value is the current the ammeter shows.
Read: 42 A
